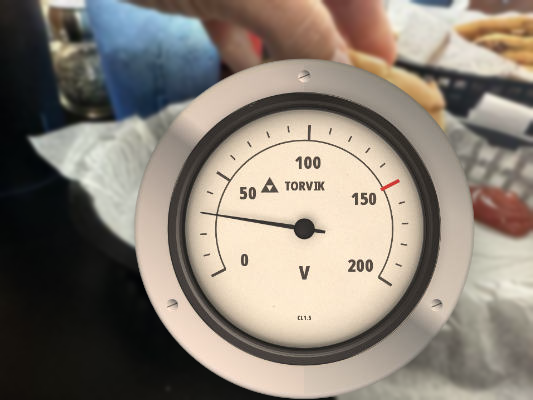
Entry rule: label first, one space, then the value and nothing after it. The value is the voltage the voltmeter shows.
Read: 30 V
